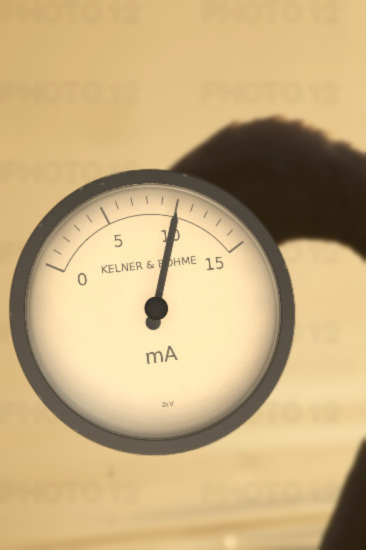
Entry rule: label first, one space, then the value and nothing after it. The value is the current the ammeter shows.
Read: 10 mA
